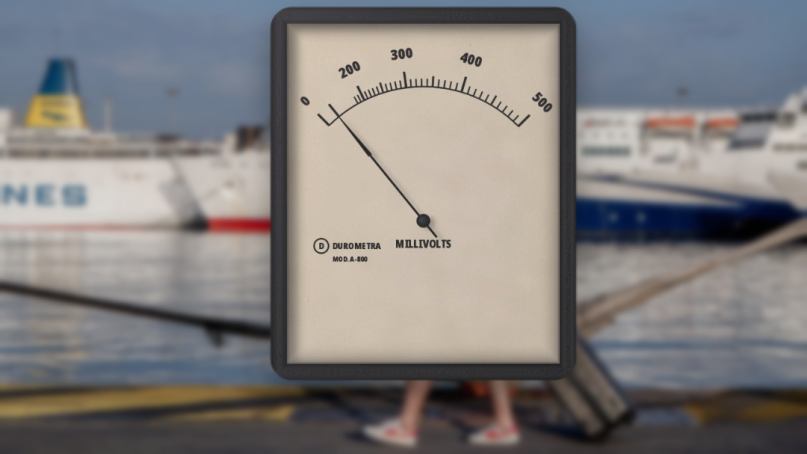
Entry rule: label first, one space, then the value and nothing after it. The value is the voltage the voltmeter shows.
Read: 100 mV
